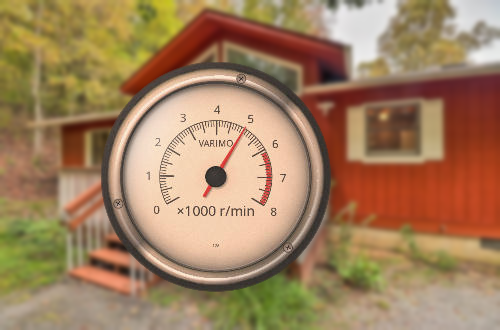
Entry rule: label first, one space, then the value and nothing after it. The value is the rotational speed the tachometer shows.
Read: 5000 rpm
